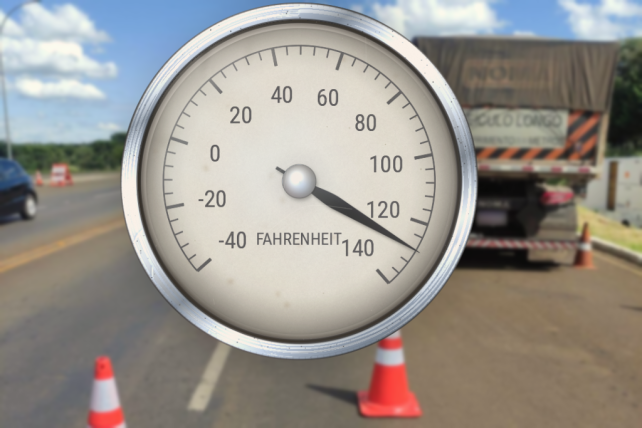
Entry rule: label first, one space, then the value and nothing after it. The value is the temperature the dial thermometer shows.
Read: 128 °F
